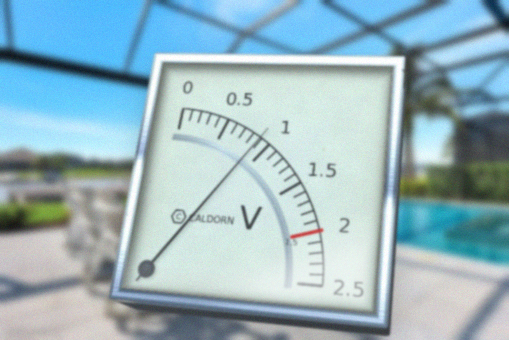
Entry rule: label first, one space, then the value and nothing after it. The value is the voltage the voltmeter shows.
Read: 0.9 V
